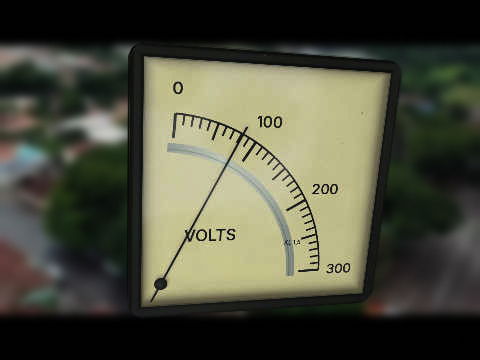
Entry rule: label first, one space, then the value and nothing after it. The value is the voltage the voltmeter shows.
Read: 80 V
